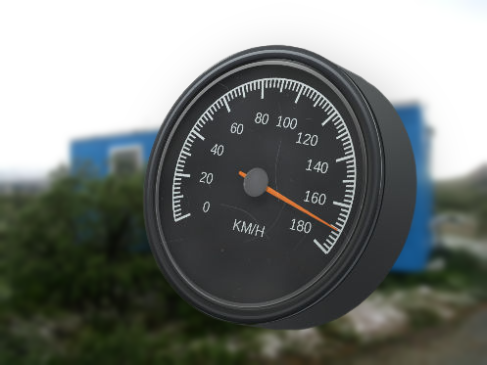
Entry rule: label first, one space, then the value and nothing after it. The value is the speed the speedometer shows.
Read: 170 km/h
